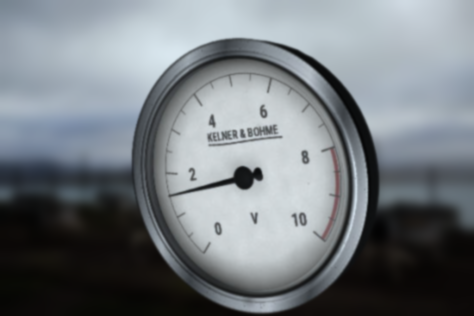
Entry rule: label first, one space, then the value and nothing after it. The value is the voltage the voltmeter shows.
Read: 1.5 V
